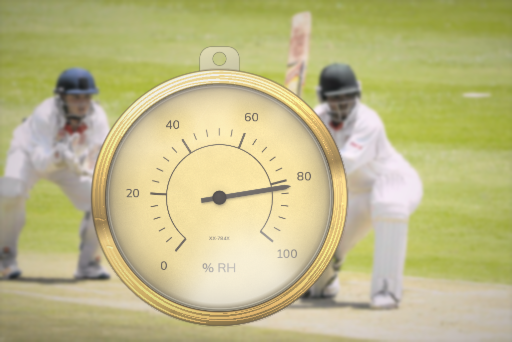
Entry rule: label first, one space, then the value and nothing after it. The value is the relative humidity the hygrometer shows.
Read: 82 %
